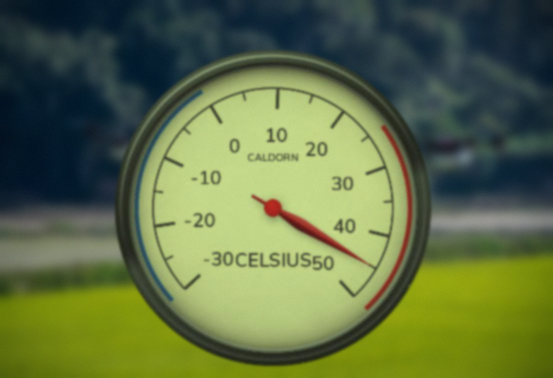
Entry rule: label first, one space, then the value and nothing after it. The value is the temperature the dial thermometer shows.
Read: 45 °C
